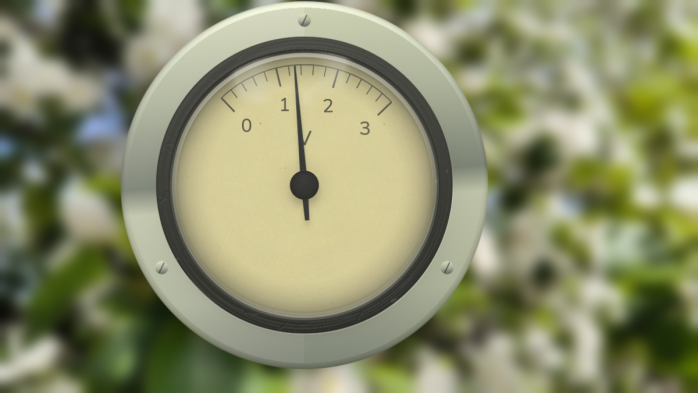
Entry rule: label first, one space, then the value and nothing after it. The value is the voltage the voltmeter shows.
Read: 1.3 V
